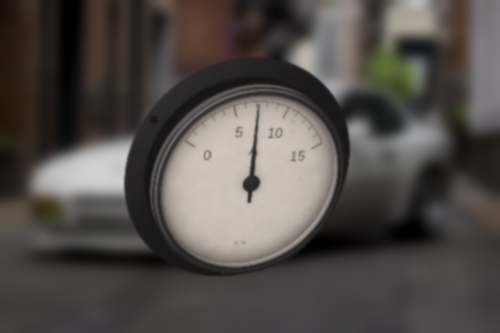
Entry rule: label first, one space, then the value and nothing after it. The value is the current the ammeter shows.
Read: 7 A
